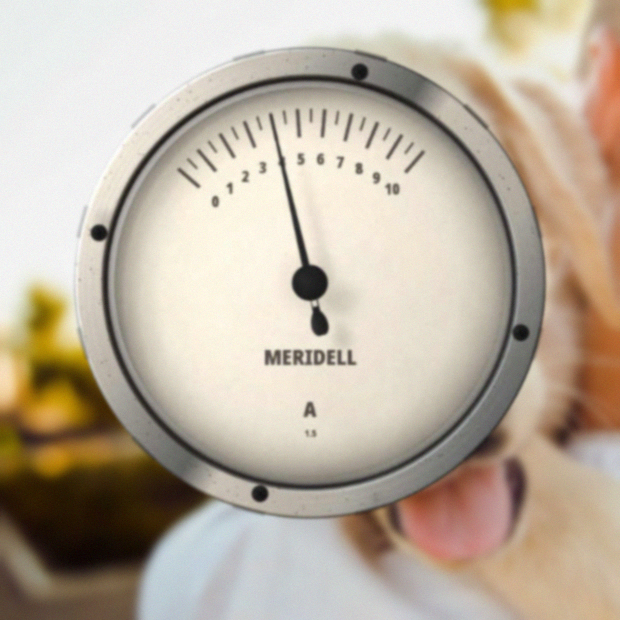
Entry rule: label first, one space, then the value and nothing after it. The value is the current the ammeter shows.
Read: 4 A
